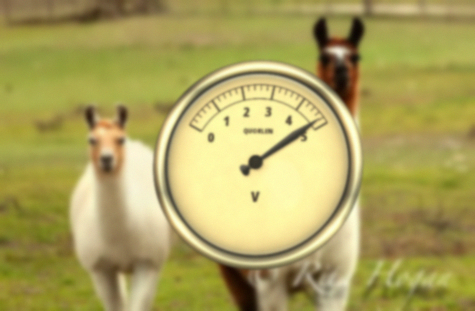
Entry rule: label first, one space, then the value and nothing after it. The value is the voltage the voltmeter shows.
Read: 4.8 V
